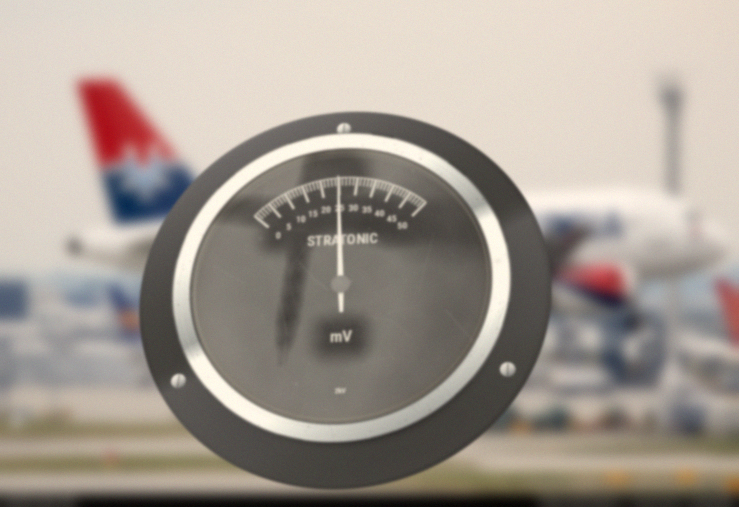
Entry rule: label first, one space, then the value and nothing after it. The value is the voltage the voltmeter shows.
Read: 25 mV
